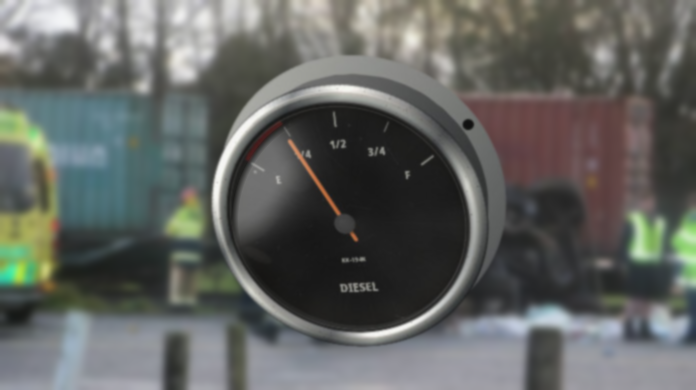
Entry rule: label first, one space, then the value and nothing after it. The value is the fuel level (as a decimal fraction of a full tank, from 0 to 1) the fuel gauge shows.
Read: 0.25
